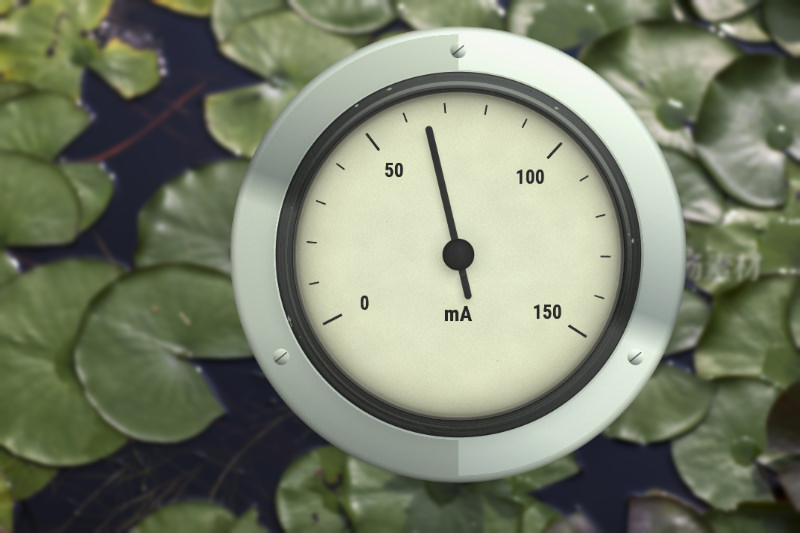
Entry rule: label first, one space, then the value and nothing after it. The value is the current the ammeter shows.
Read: 65 mA
